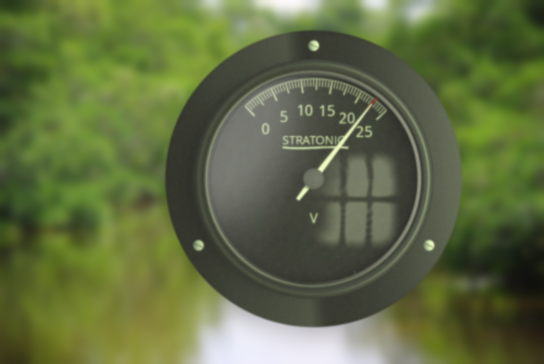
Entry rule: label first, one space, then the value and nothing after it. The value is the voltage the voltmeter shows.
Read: 22.5 V
